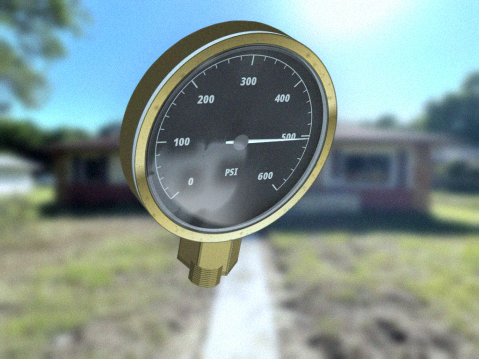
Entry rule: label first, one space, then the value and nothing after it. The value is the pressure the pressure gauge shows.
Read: 500 psi
